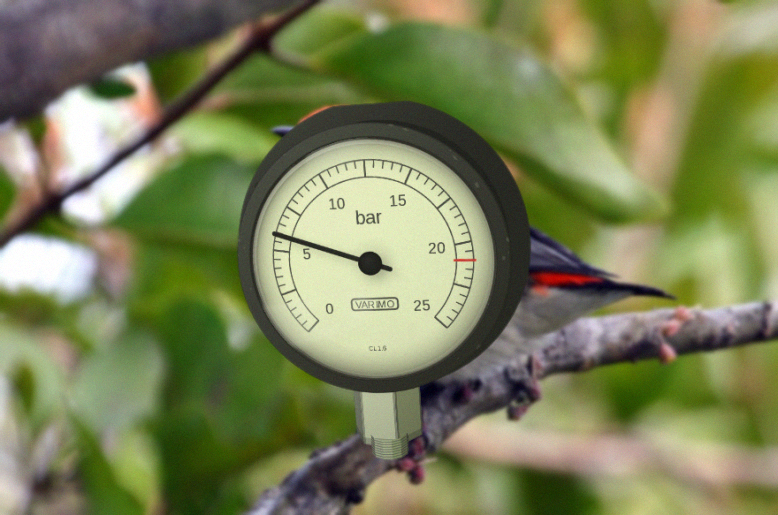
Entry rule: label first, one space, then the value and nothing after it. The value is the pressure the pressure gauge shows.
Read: 6 bar
